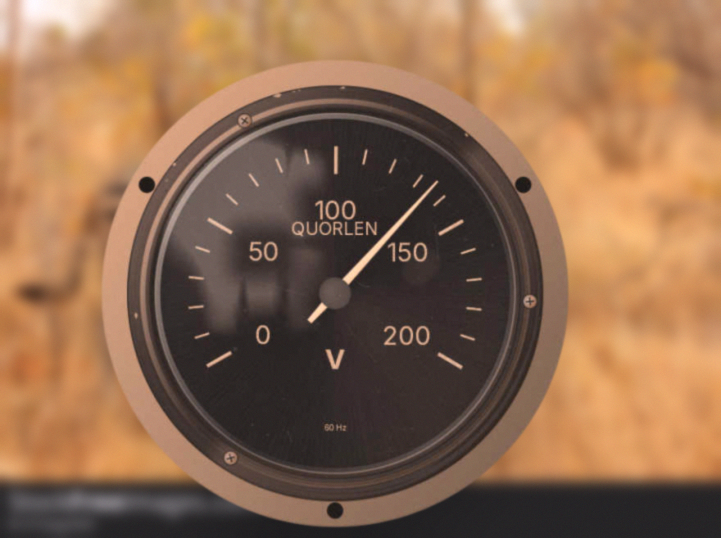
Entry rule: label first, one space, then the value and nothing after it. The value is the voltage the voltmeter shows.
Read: 135 V
